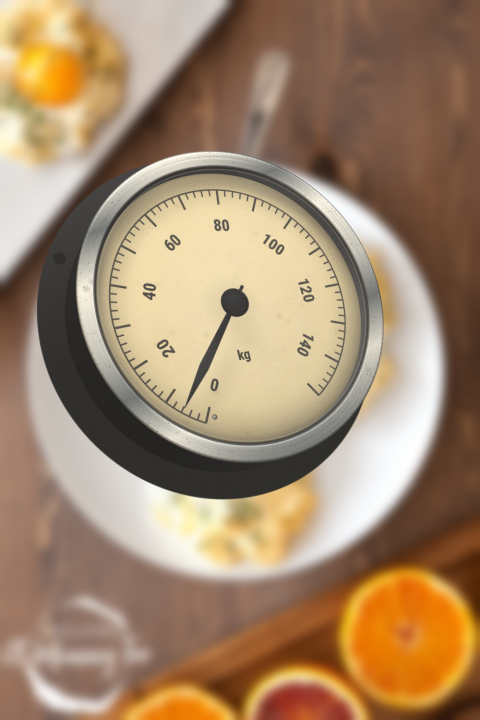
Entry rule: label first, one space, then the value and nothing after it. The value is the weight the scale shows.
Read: 6 kg
